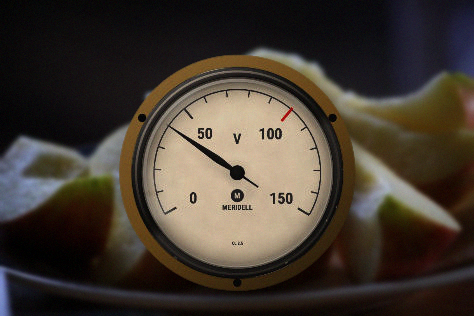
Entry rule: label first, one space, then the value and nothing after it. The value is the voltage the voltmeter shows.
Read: 40 V
